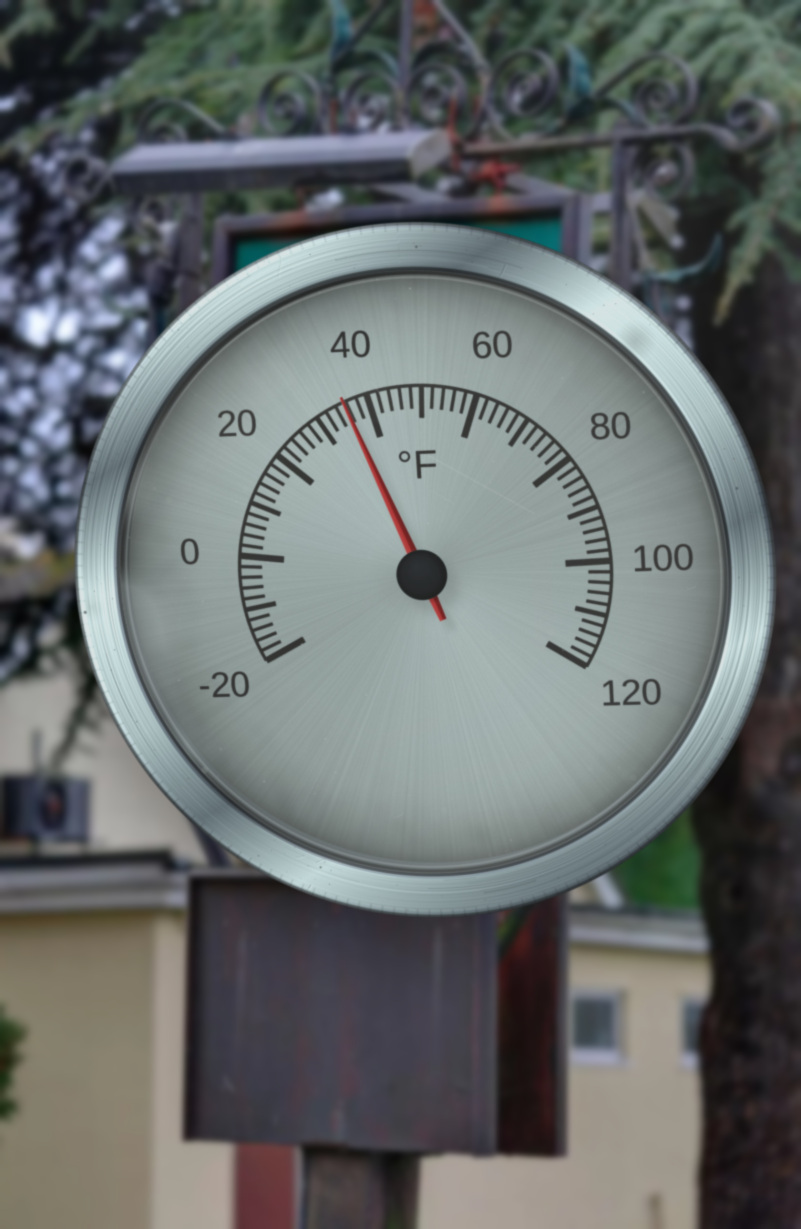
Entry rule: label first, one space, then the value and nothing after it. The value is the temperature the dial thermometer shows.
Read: 36 °F
